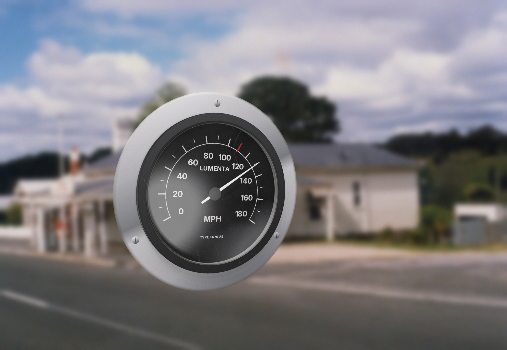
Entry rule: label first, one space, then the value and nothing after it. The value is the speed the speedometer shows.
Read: 130 mph
